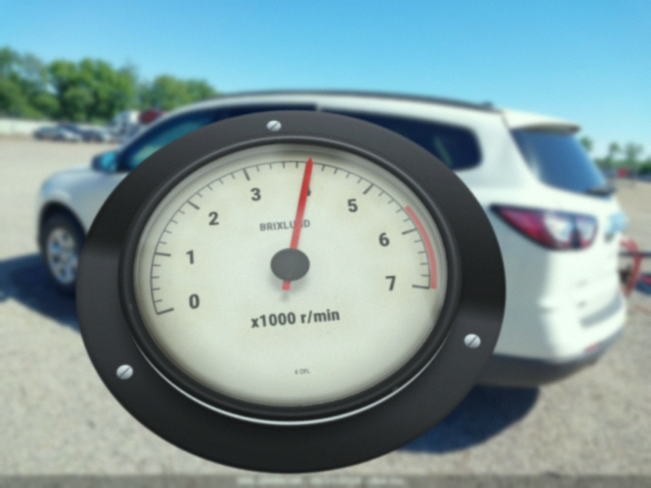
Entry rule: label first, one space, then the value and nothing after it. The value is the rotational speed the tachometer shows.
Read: 4000 rpm
